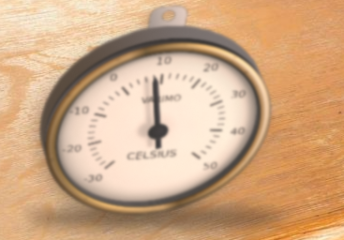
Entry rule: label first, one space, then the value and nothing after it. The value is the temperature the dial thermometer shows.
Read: 8 °C
